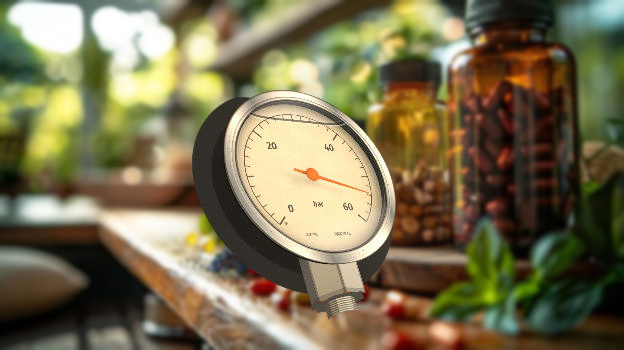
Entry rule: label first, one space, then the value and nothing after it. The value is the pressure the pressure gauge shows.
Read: 54 bar
